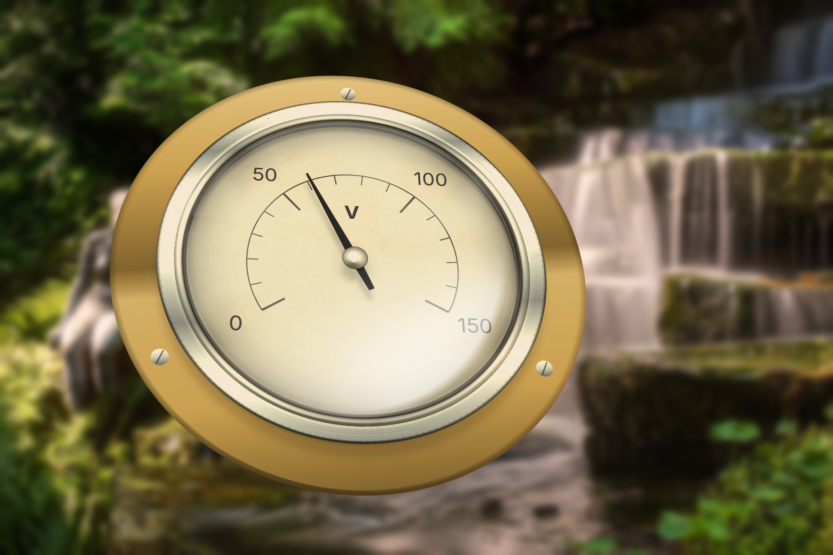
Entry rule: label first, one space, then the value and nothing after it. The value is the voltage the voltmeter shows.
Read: 60 V
